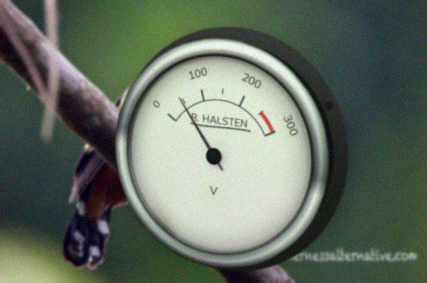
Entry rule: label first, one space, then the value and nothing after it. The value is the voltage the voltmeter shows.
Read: 50 V
